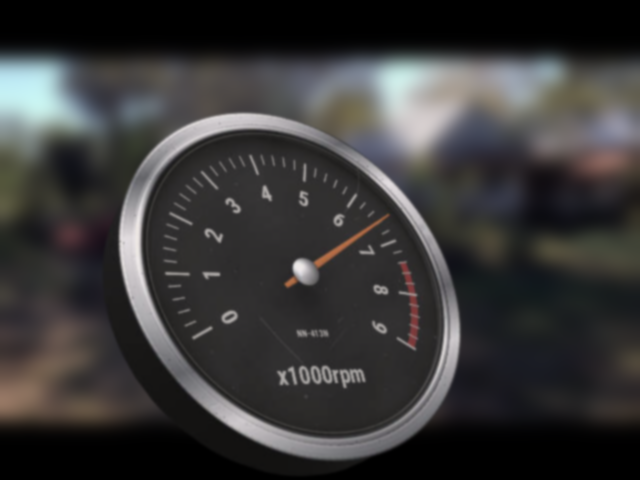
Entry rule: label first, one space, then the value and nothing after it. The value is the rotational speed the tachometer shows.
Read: 6600 rpm
